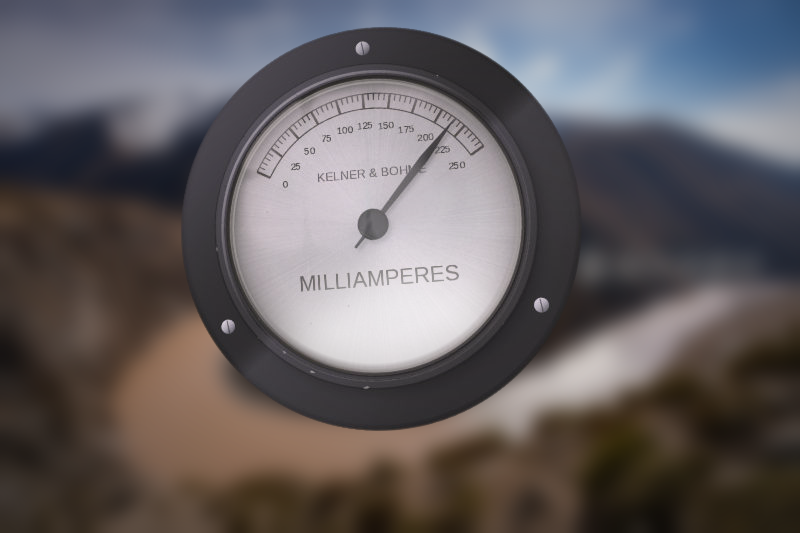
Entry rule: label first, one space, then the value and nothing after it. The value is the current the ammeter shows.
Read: 215 mA
